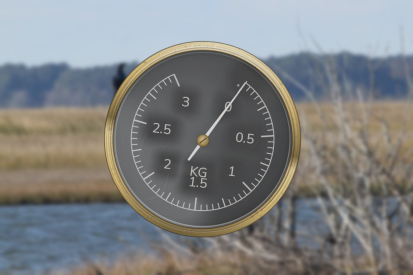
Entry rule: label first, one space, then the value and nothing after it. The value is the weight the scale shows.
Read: 0 kg
